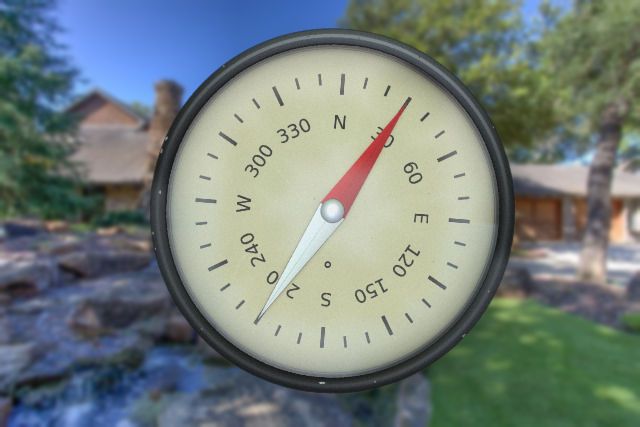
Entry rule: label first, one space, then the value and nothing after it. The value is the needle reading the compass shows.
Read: 30 °
